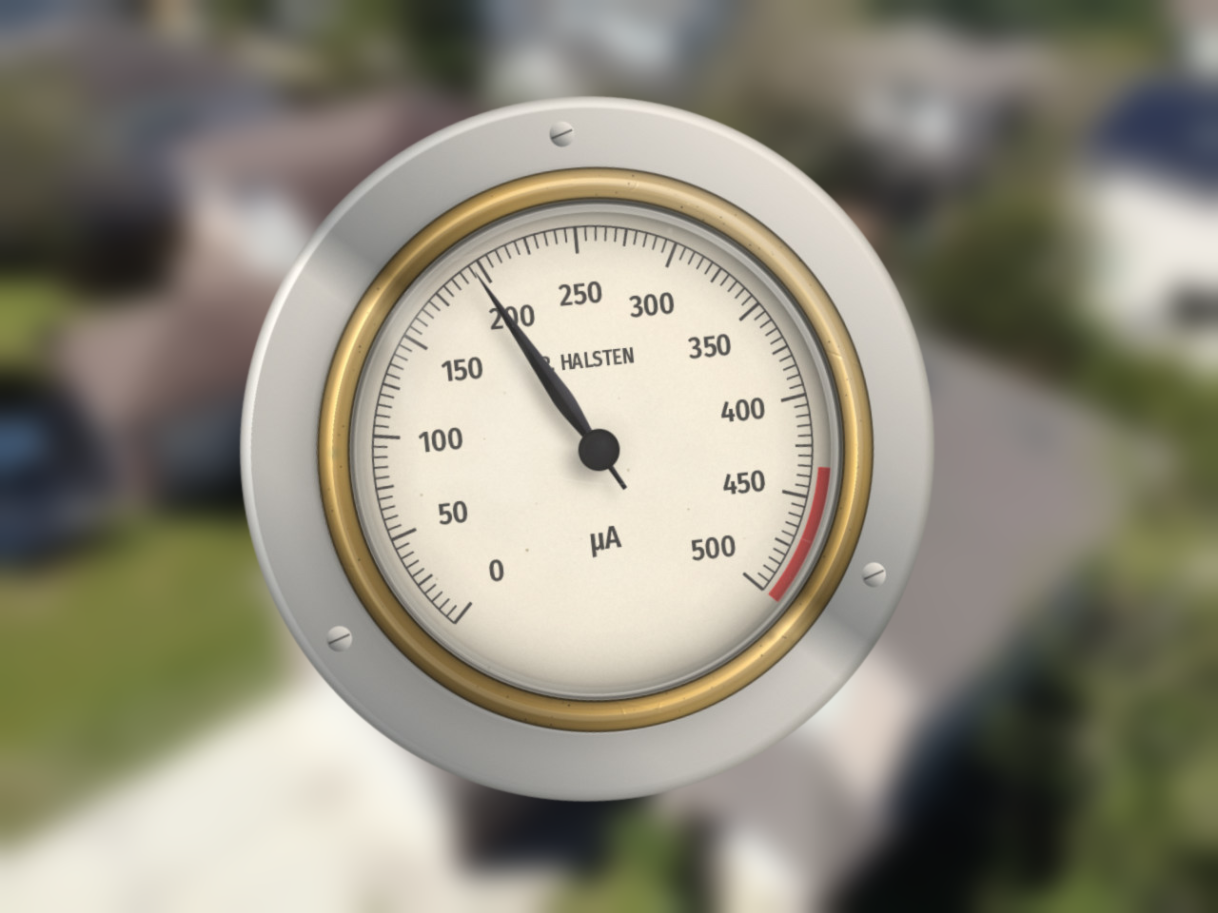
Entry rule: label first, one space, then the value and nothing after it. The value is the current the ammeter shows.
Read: 195 µA
